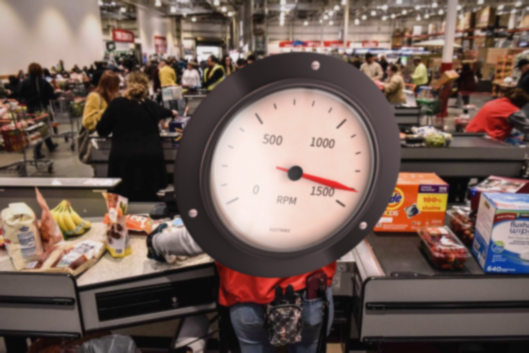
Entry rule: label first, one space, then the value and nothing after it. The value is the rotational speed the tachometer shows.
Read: 1400 rpm
